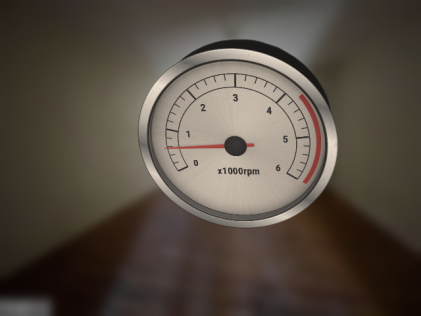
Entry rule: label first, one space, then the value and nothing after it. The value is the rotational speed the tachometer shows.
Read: 600 rpm
